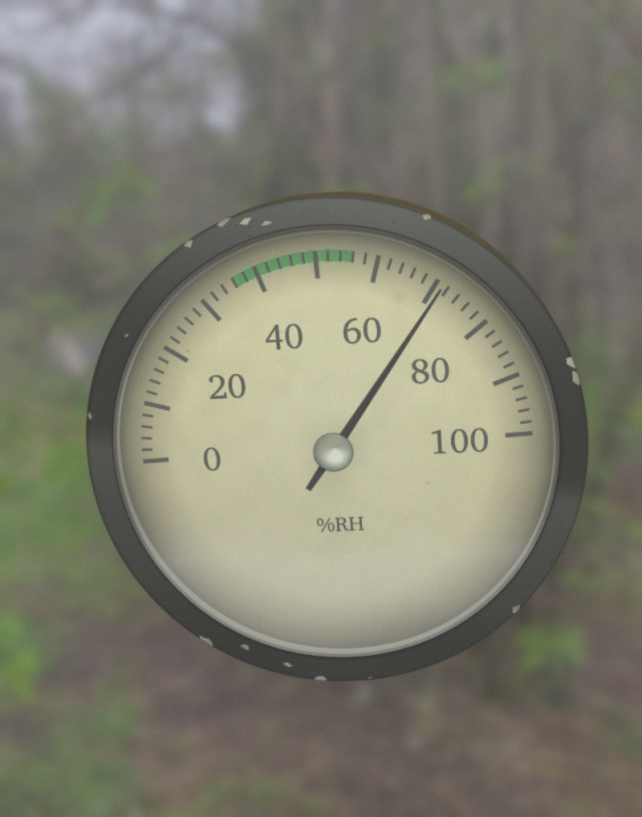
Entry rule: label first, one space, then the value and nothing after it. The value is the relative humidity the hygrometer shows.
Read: 71 %
